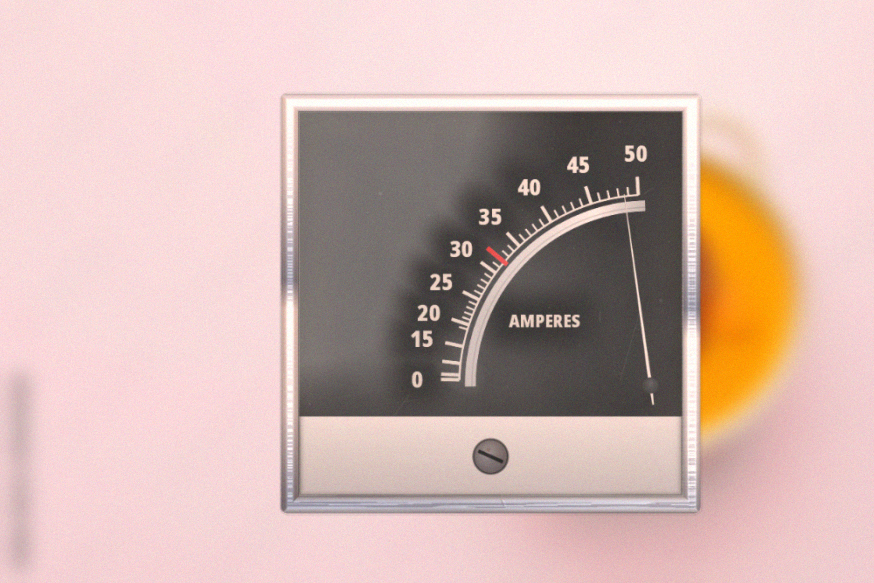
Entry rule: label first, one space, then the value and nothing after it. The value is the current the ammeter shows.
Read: 48.5 A
